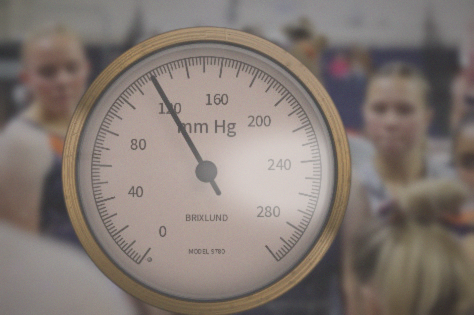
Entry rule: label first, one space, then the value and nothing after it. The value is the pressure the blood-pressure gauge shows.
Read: 120 mmHg
